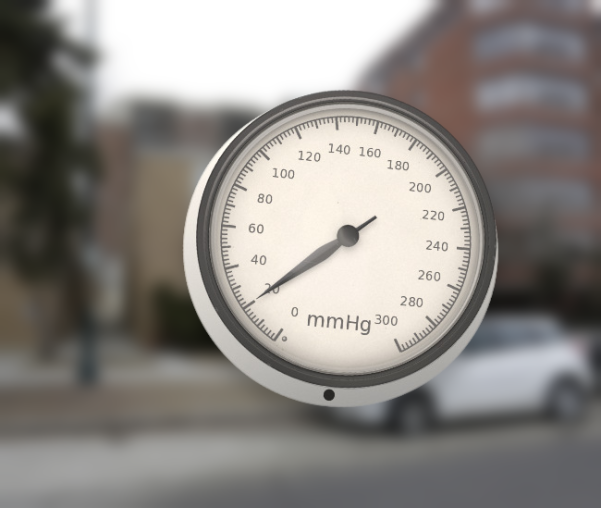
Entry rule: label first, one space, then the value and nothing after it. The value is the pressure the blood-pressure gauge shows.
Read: 20 mmHg
